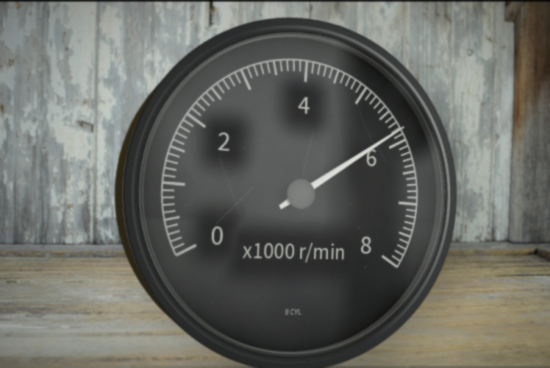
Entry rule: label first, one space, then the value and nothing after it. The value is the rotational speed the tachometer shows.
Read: 5800 rpm
